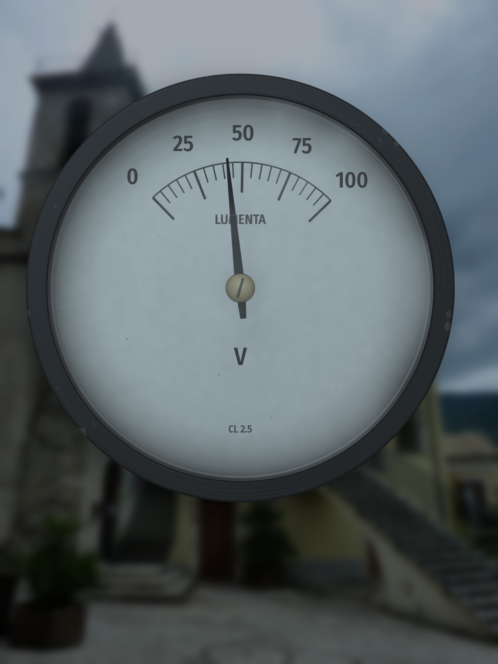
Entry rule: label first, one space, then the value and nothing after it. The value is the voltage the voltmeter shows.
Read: 42.5 V
